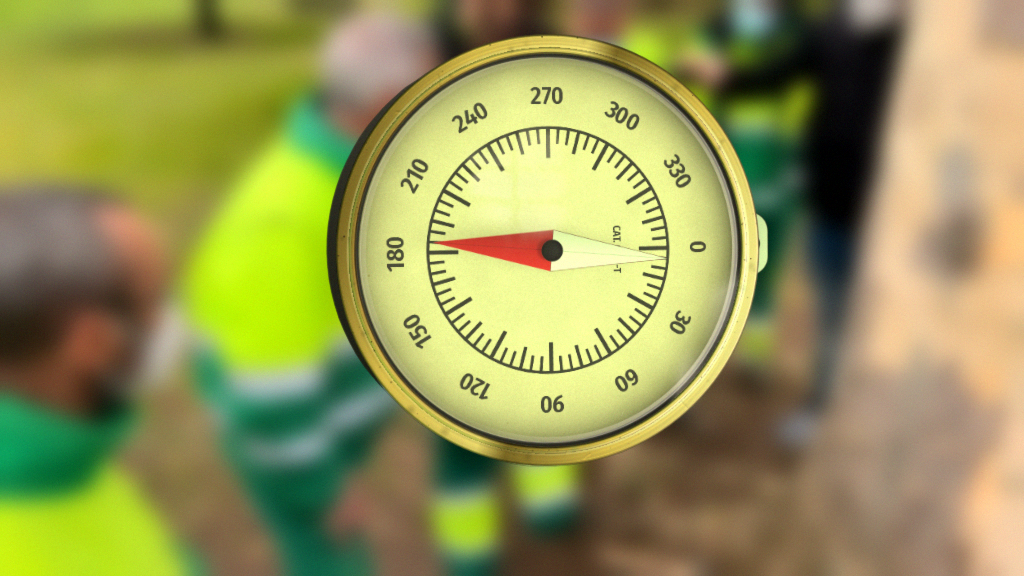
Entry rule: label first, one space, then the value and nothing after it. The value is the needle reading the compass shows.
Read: 185 °
